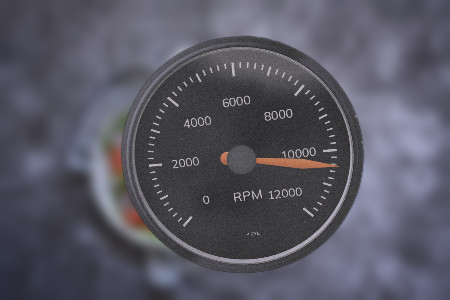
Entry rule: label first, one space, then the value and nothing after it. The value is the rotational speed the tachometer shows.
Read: 10400 rpm
